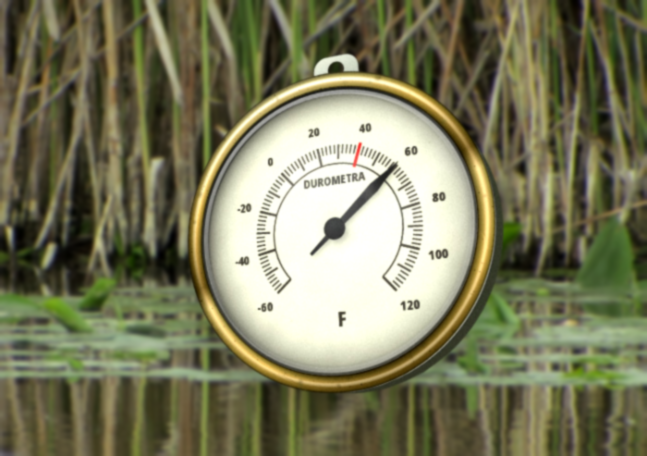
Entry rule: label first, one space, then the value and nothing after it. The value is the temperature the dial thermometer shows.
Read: 60 °F
